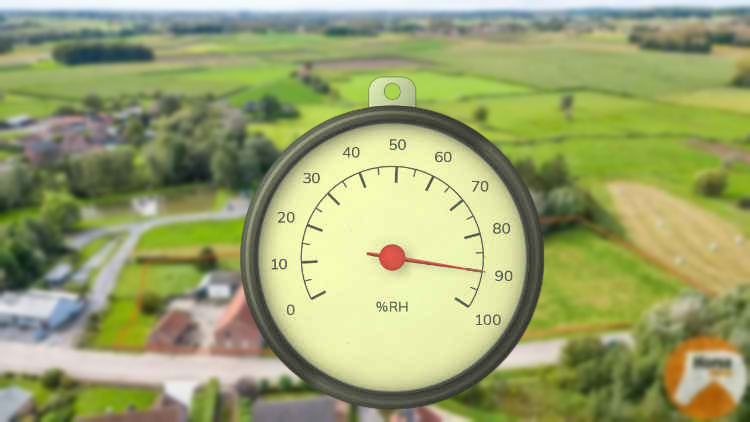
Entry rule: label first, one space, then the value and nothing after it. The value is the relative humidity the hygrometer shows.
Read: 90 %
